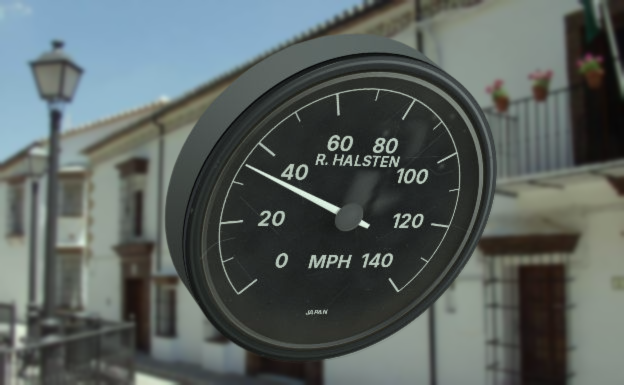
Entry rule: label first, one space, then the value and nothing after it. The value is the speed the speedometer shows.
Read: 35 mph
